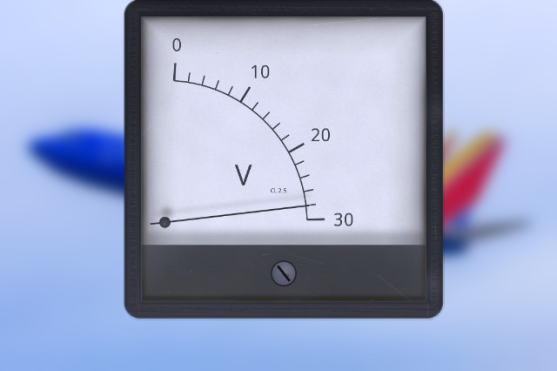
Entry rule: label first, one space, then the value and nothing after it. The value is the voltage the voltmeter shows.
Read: 28 V
